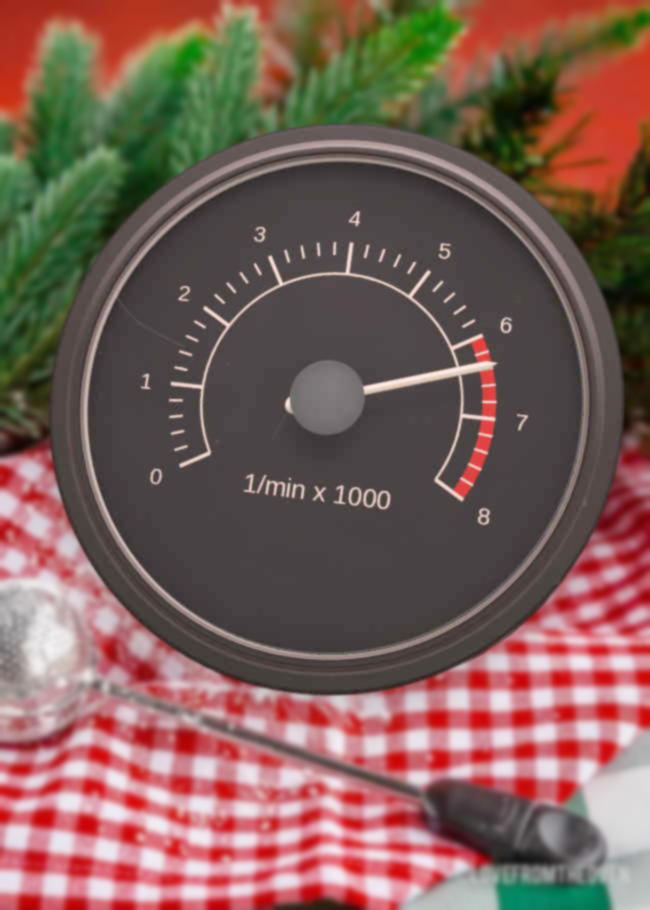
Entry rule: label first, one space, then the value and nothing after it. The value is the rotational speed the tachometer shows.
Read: 6400 rpm
